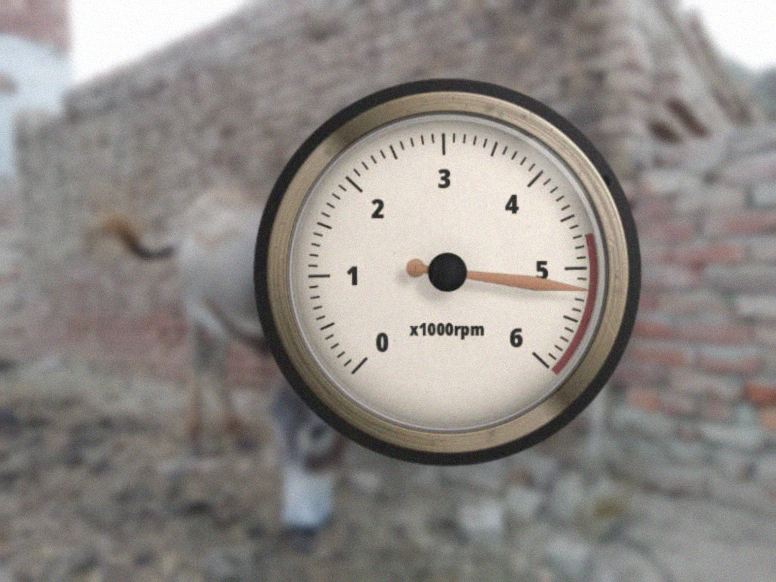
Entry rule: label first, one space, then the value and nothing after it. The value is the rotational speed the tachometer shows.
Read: 5200 rpm
